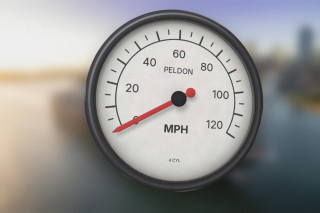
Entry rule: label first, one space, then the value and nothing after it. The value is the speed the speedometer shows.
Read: 0 mph
